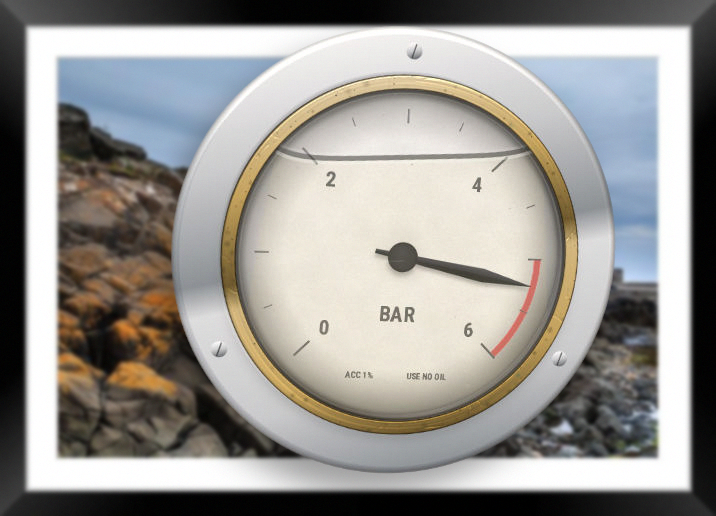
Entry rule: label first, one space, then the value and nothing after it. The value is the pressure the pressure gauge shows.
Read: 5.25 bar
